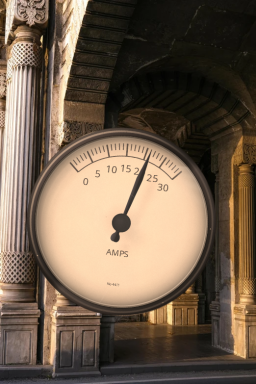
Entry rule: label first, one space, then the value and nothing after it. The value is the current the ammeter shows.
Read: 21 A
